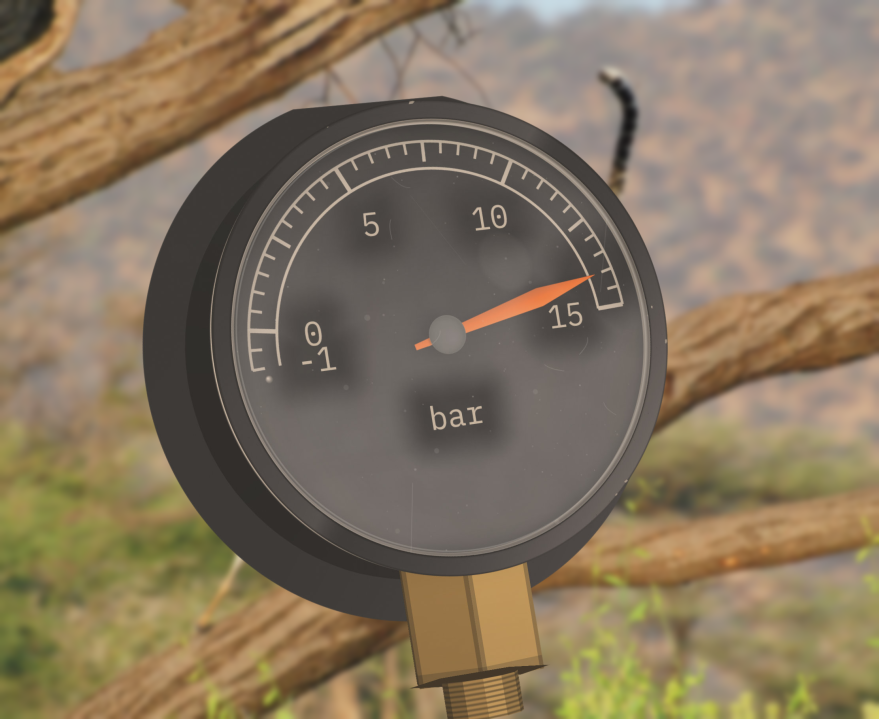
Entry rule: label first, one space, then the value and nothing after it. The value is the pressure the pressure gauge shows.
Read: 14 bar
